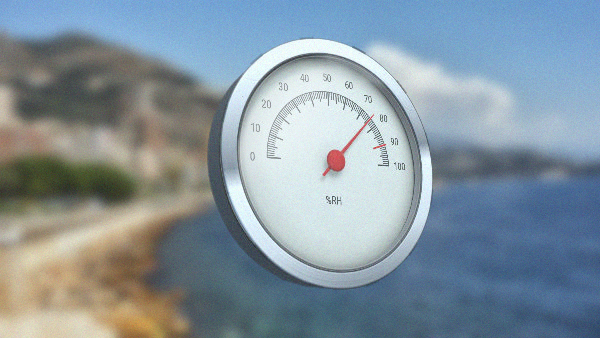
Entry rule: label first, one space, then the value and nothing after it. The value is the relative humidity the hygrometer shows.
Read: 75 %
